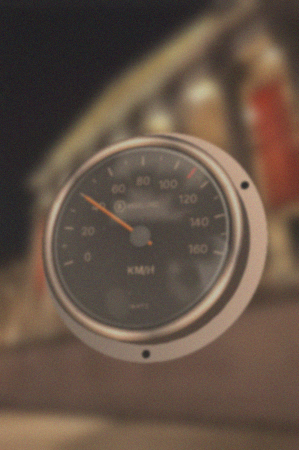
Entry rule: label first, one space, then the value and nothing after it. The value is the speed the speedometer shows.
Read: 40 km/h
